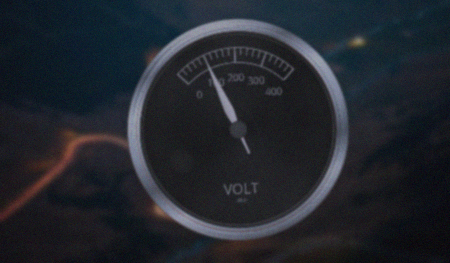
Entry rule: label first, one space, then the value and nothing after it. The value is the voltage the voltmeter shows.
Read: 100 V
